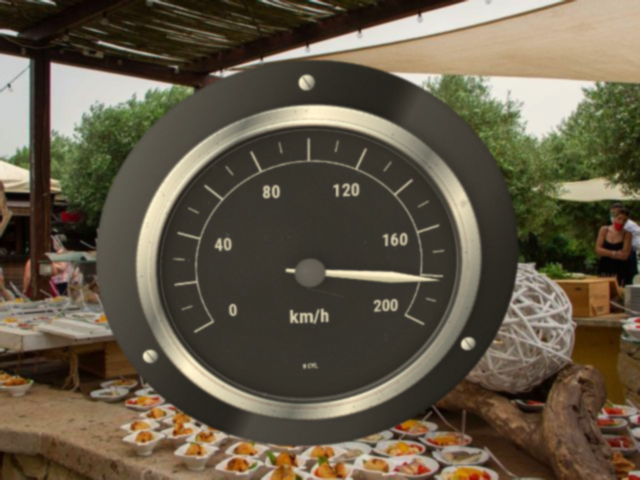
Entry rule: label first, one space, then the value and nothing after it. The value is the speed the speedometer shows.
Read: 180 km/h
